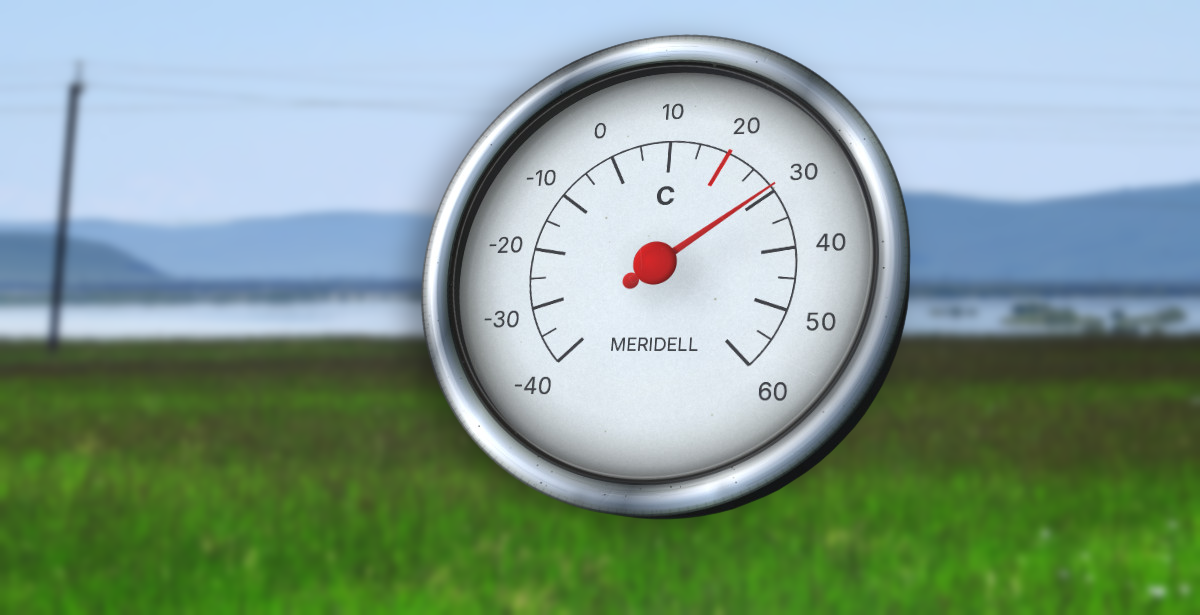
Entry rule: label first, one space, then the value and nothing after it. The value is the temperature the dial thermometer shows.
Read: 30 °C
